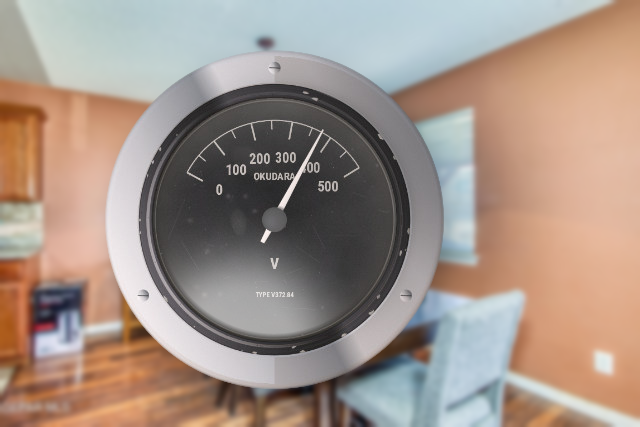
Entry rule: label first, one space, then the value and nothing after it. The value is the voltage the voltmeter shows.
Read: 375 V
